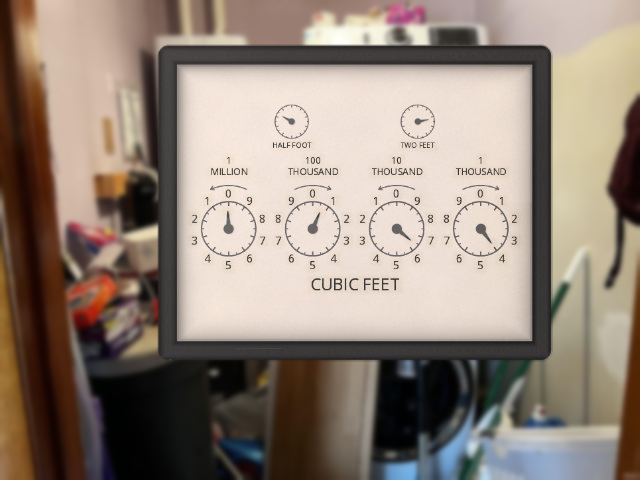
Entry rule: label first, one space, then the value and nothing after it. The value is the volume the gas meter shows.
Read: 6400 ft³
